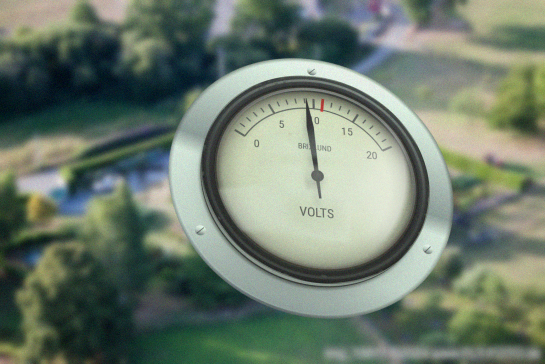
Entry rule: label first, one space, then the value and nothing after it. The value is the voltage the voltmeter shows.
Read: 9 V
